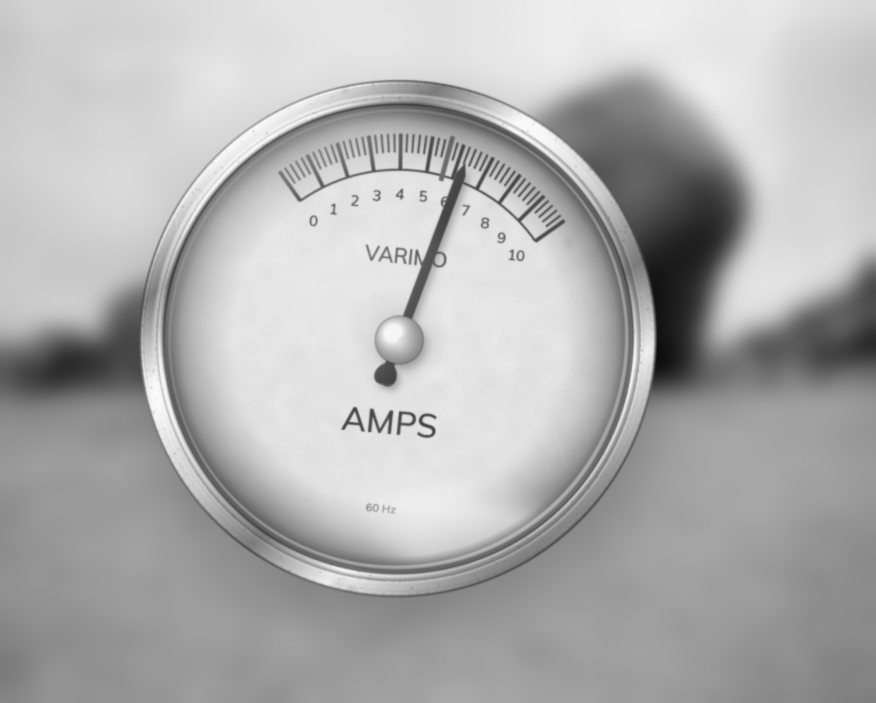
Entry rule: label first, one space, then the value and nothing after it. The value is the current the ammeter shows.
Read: 6.2 A
